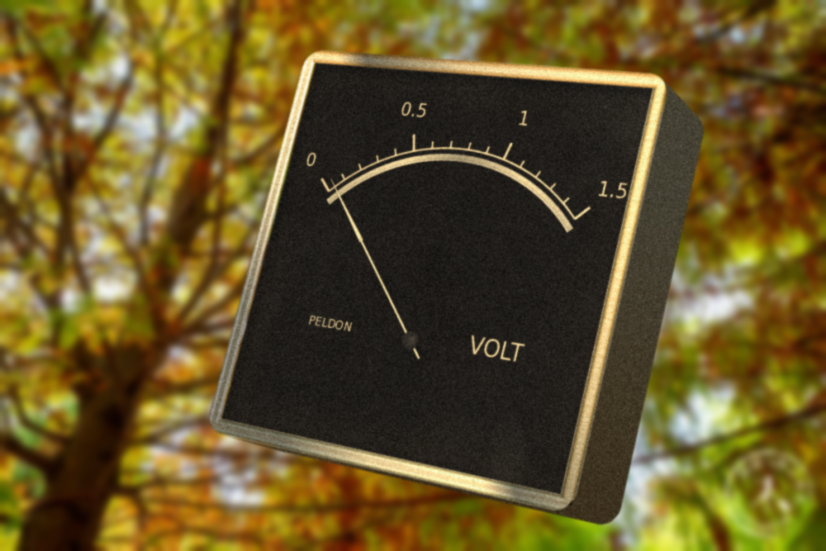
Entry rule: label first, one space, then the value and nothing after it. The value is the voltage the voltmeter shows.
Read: 0.05 V
